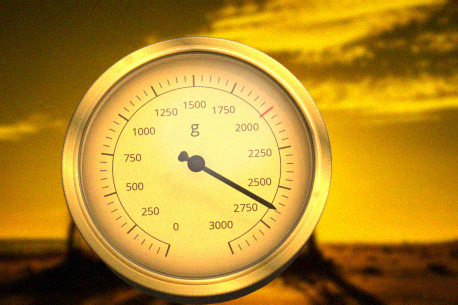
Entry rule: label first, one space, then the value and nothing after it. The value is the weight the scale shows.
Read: 2650 g
